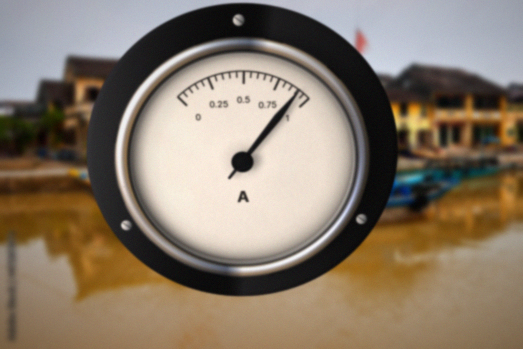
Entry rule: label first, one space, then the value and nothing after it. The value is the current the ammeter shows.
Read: 0.9 A
